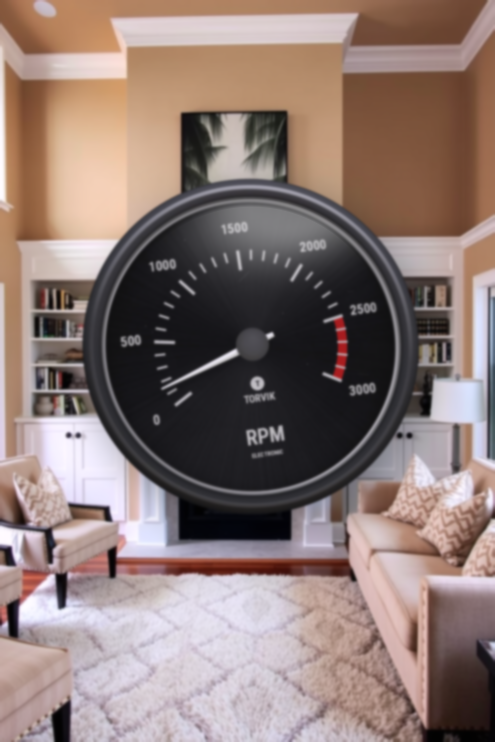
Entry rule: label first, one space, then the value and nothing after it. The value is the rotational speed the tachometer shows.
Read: 150 rpm
